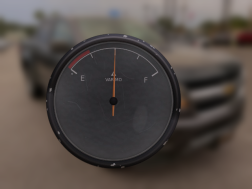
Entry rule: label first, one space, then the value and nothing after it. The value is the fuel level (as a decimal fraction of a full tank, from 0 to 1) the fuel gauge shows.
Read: 0.5
